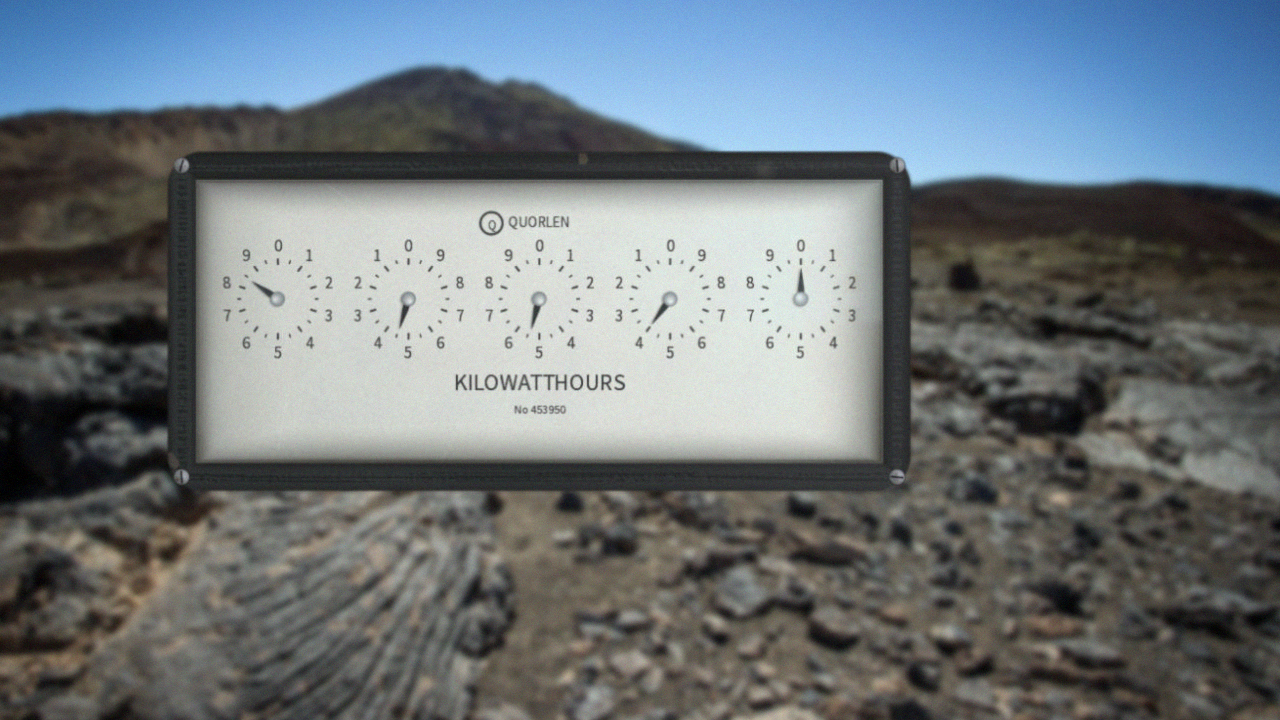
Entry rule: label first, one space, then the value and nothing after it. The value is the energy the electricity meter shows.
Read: 84540 kWh
